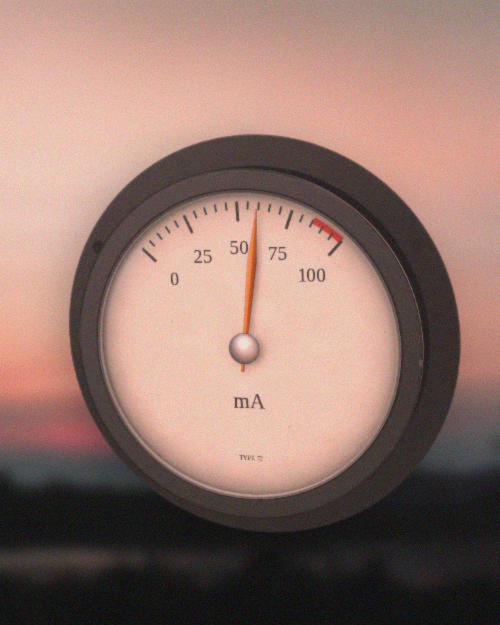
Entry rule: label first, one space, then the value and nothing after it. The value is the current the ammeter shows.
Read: 60 mA
